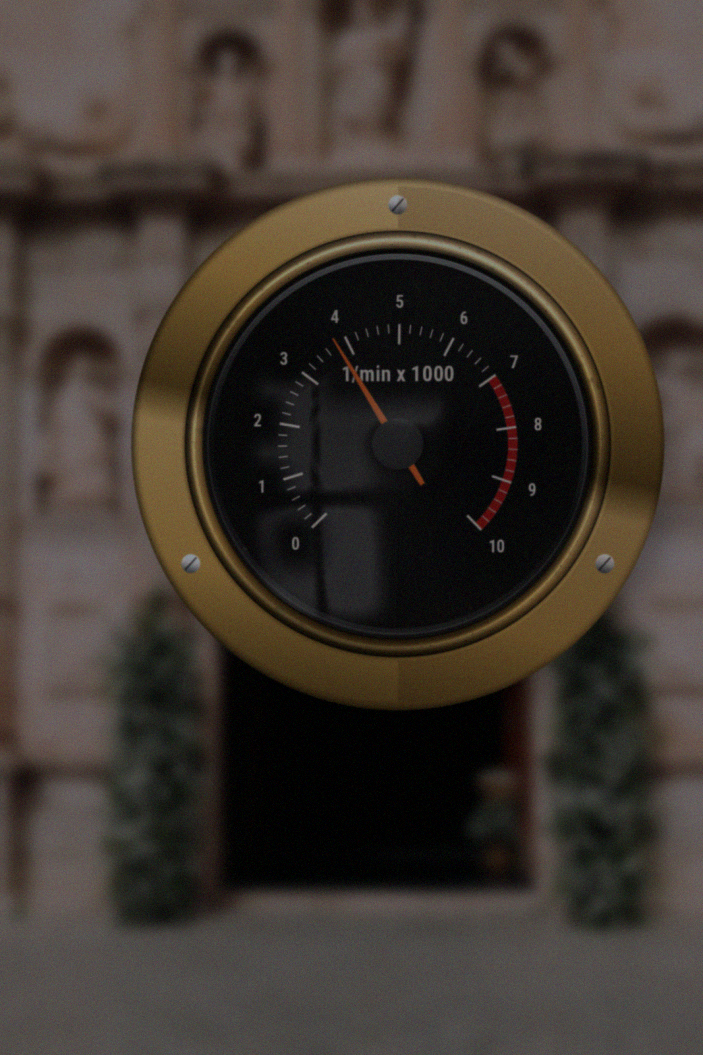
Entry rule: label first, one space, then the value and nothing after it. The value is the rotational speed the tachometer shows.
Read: 3800 rpm
